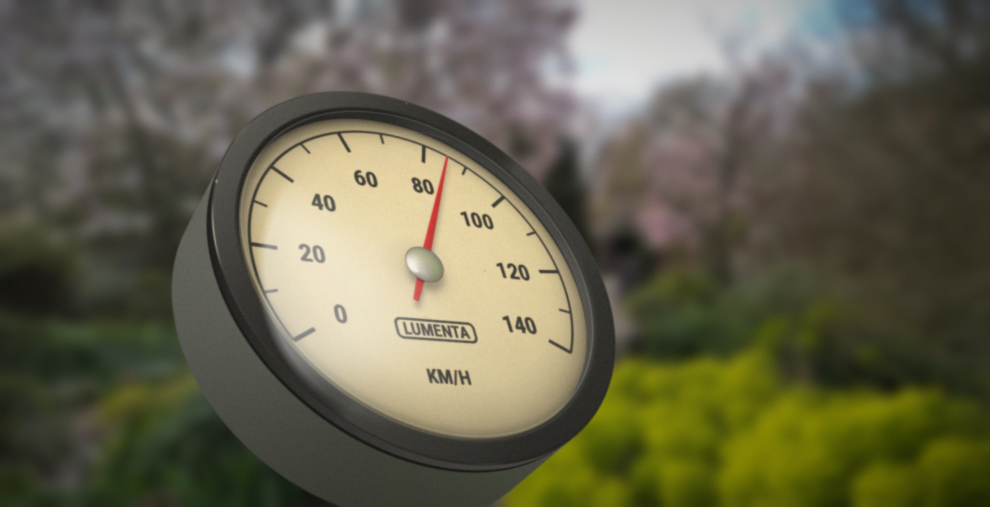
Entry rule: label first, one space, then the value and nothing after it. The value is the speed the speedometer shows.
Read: 85 km/h
